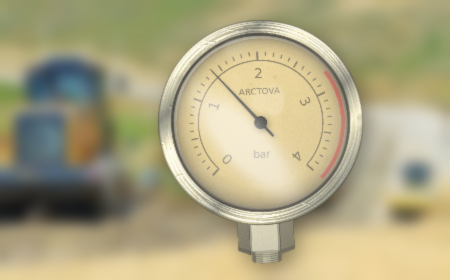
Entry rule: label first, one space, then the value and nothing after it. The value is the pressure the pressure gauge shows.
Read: 1.4 bar
